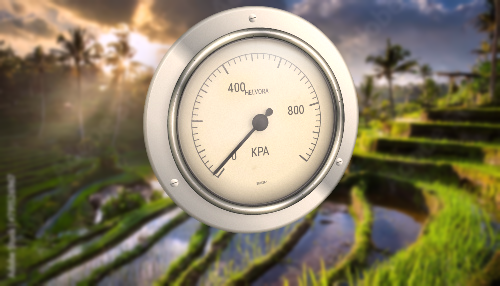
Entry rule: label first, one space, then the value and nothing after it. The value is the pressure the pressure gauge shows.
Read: 20 kPa
